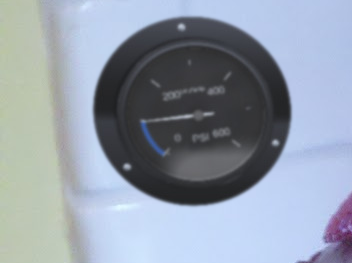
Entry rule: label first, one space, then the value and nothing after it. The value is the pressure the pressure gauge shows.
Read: 100 psi
